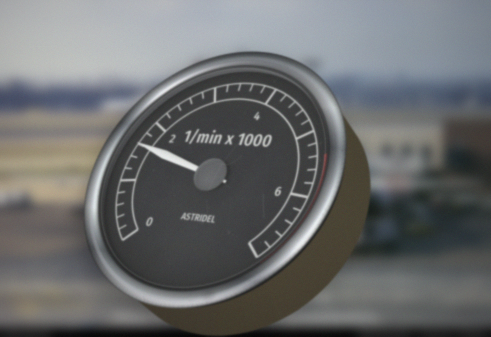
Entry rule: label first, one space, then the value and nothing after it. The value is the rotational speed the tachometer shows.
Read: 1600 rpm
